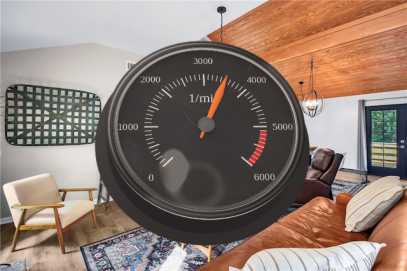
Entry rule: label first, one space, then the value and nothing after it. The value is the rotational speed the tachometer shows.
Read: 3500 rpm
